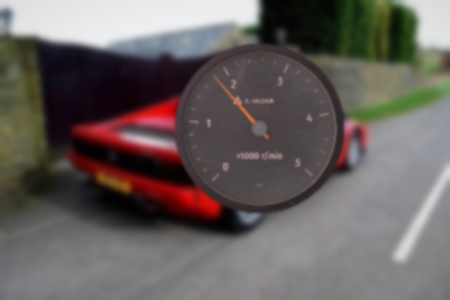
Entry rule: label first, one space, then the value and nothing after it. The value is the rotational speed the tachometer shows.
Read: 1800 rpm
